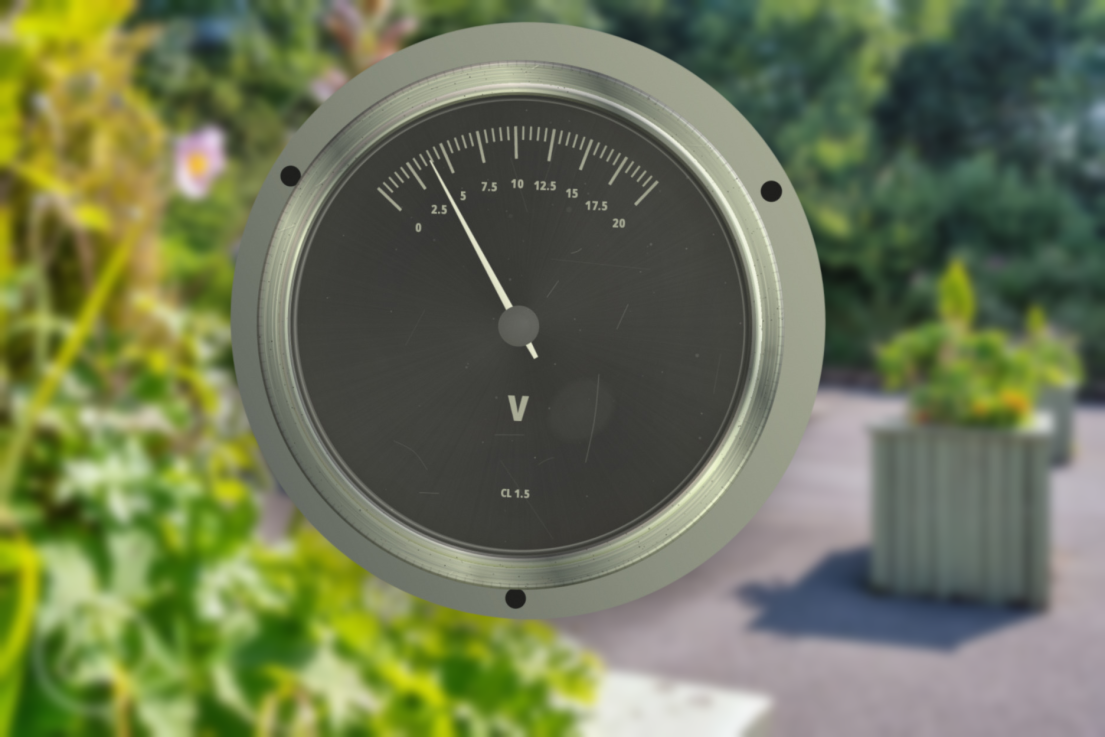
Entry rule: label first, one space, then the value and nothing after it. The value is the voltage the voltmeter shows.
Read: 4 V
